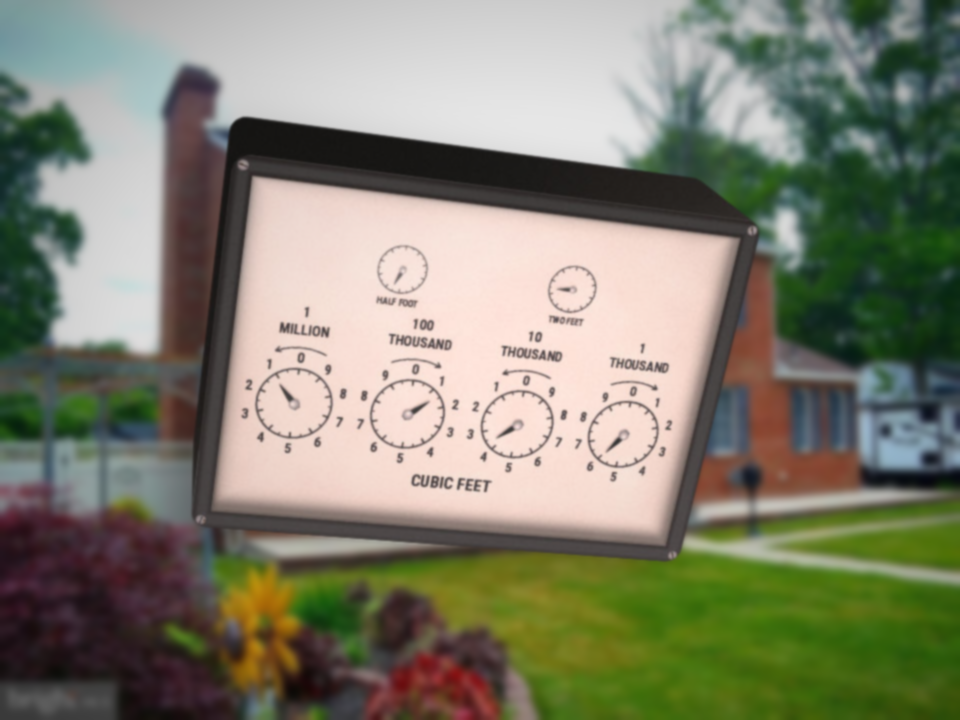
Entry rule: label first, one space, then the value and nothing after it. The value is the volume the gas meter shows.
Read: 113600 ft³
